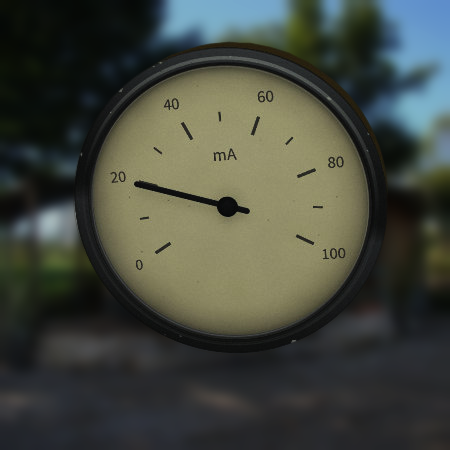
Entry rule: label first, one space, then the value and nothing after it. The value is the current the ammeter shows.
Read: 20 mA
